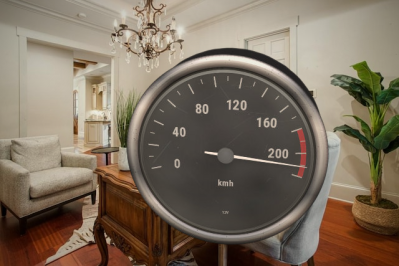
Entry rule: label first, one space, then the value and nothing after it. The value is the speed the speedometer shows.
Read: 210 km/h
